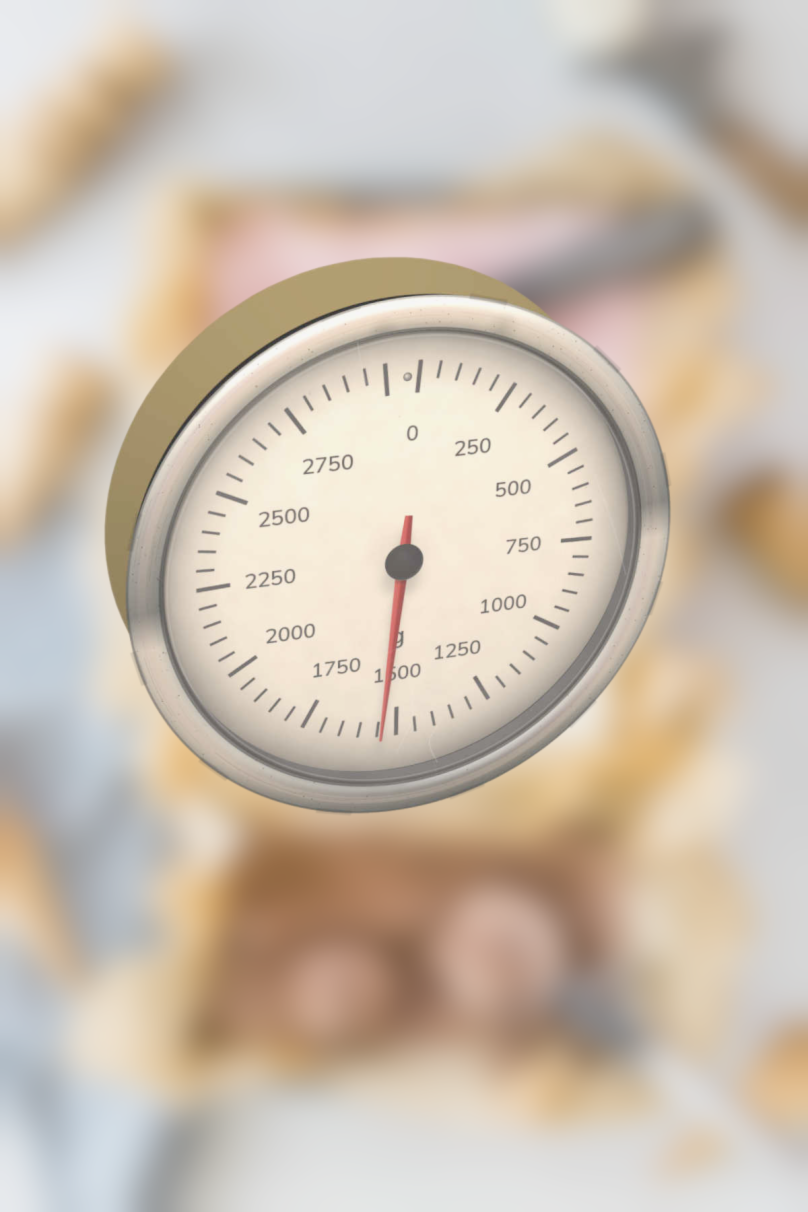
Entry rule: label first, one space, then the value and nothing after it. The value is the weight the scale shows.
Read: 1550 g
